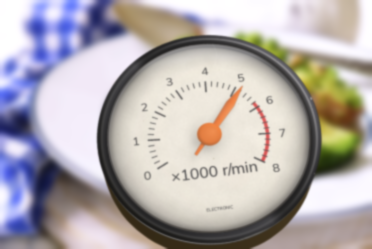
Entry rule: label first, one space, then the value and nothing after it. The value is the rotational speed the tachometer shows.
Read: 5200 rpm
